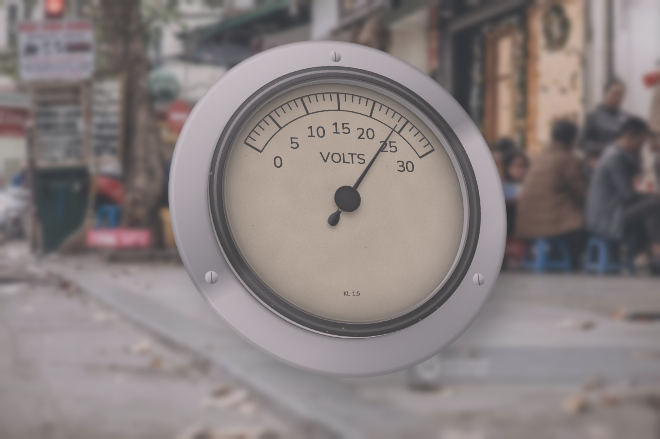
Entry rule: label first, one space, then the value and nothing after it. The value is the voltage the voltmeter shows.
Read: 24 V
